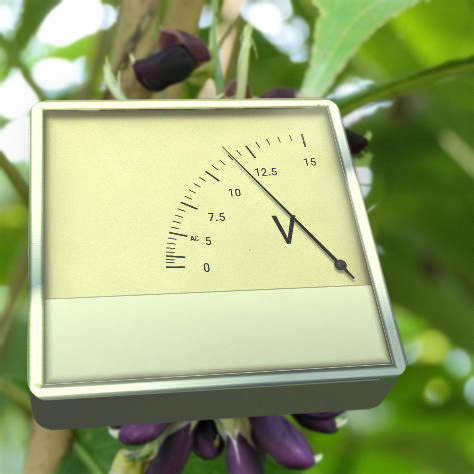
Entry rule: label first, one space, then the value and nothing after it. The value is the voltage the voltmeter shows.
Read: 11.5 V
